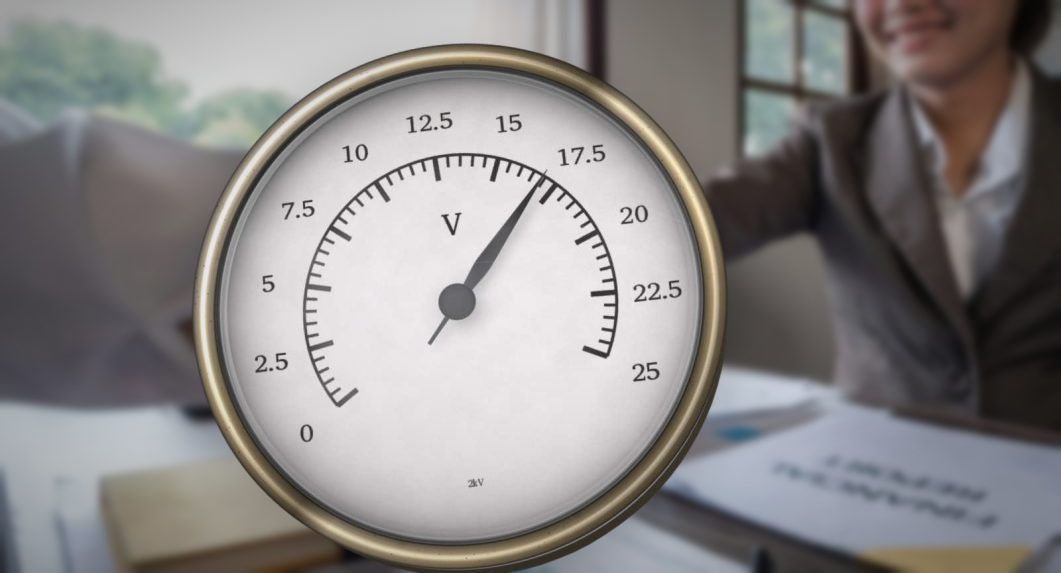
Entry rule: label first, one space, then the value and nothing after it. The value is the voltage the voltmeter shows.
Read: 17 V
